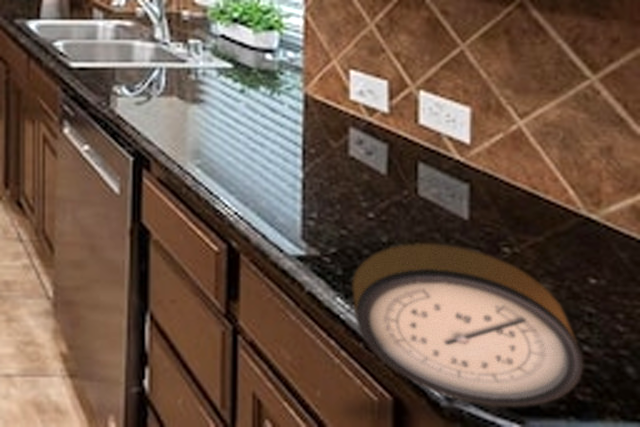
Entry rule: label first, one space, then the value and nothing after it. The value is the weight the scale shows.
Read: 0.25 kg
